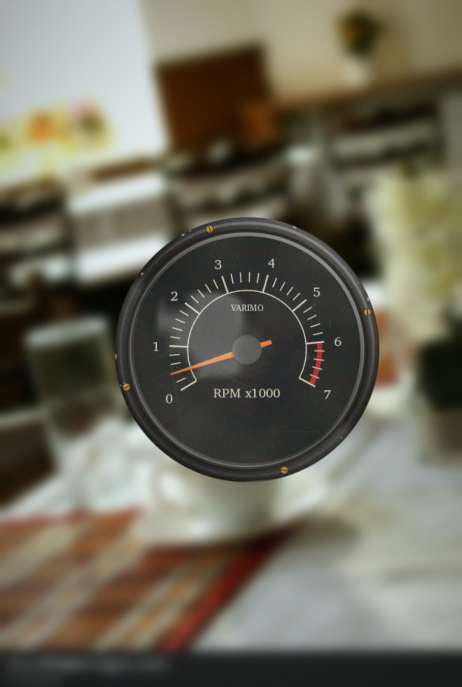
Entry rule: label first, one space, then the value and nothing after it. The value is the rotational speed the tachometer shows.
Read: 400 rpm
